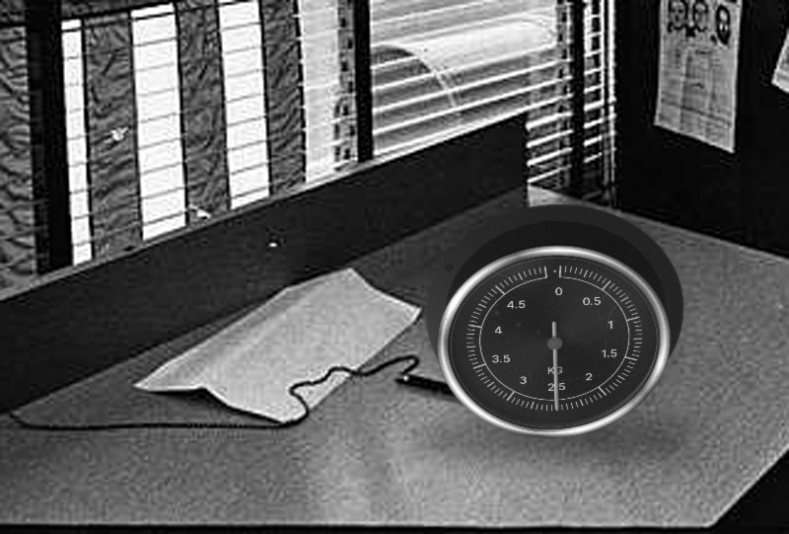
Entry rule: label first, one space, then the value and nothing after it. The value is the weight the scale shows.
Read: 2.5 kg
